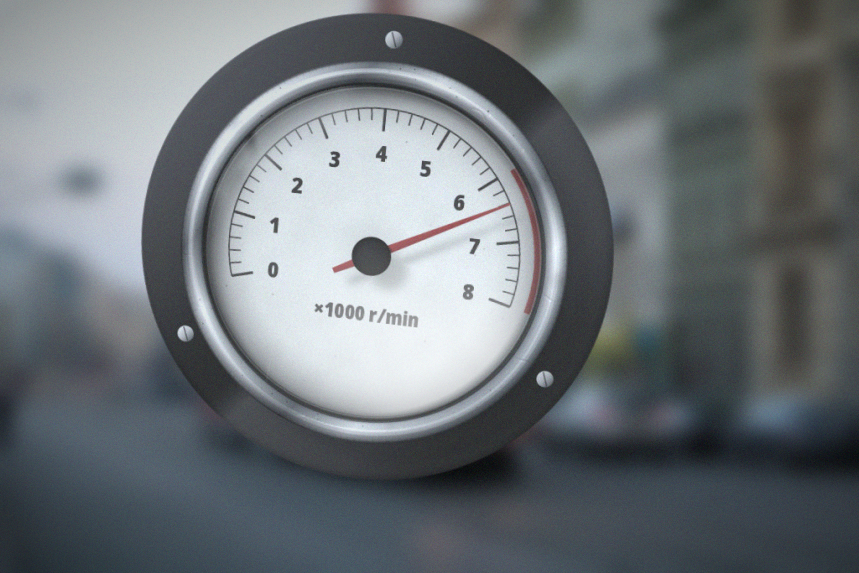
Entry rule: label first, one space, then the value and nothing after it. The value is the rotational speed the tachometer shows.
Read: 6400 rpm
